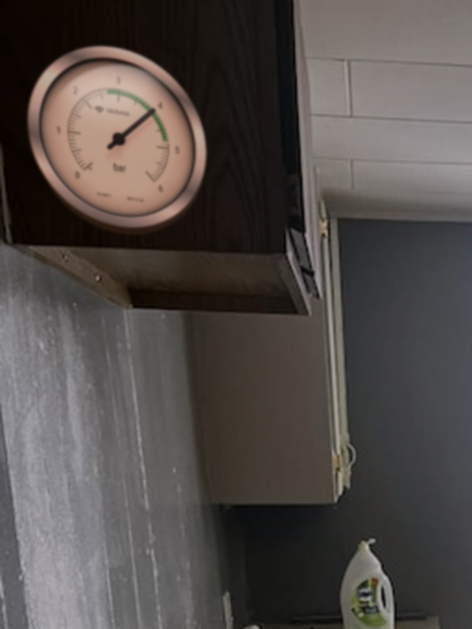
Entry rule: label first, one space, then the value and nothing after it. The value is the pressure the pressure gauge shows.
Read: 4 bar
